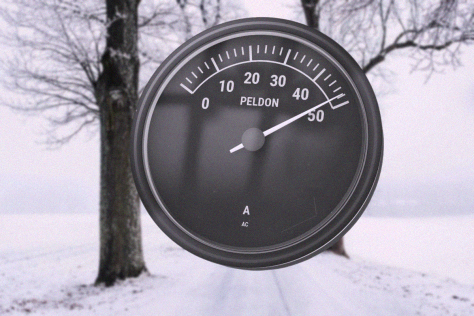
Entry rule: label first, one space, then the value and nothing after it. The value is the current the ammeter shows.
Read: 48 A
